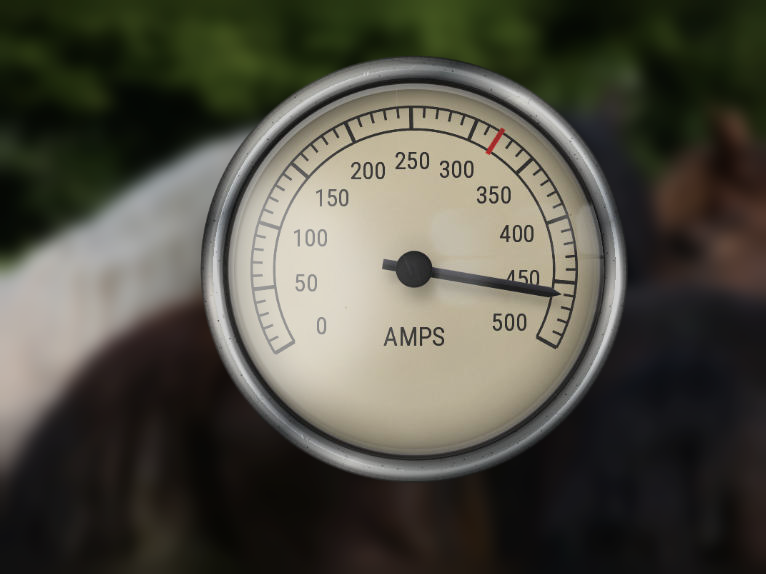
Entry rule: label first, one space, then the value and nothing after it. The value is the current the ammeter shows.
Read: 460 A
